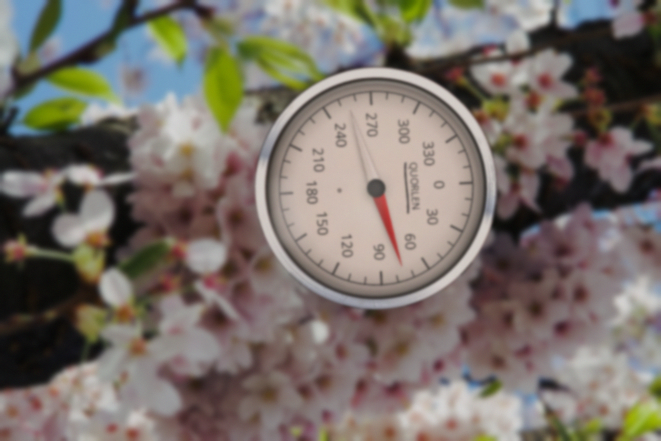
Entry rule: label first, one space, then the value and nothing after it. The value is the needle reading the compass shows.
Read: 75 °
